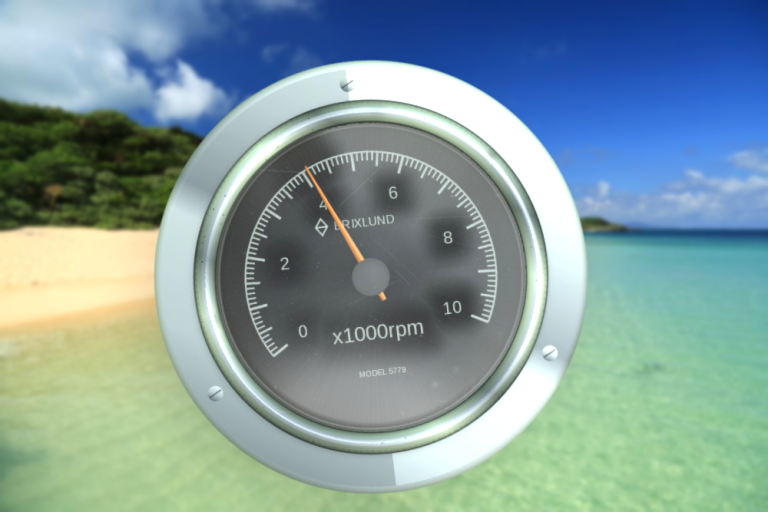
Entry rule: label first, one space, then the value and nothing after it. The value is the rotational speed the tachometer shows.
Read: 4100 rpm
